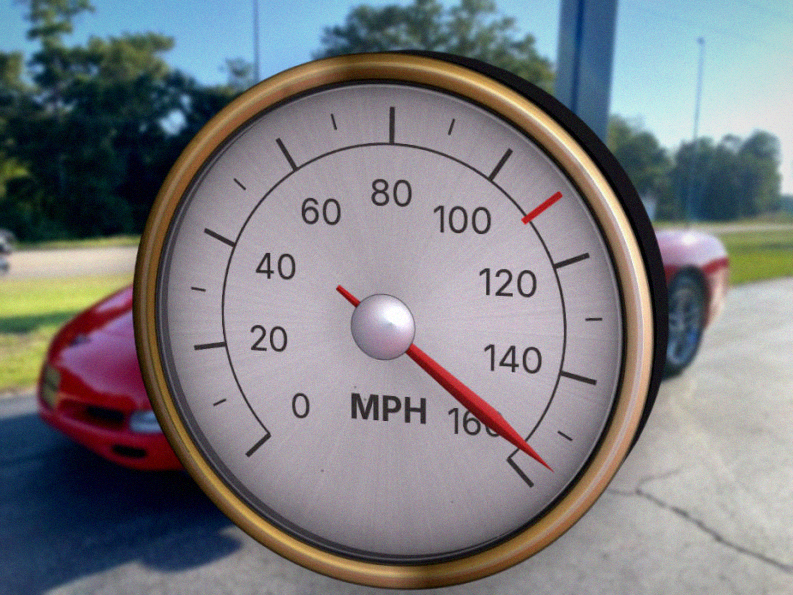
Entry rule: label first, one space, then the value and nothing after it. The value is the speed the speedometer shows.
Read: 155 mph
